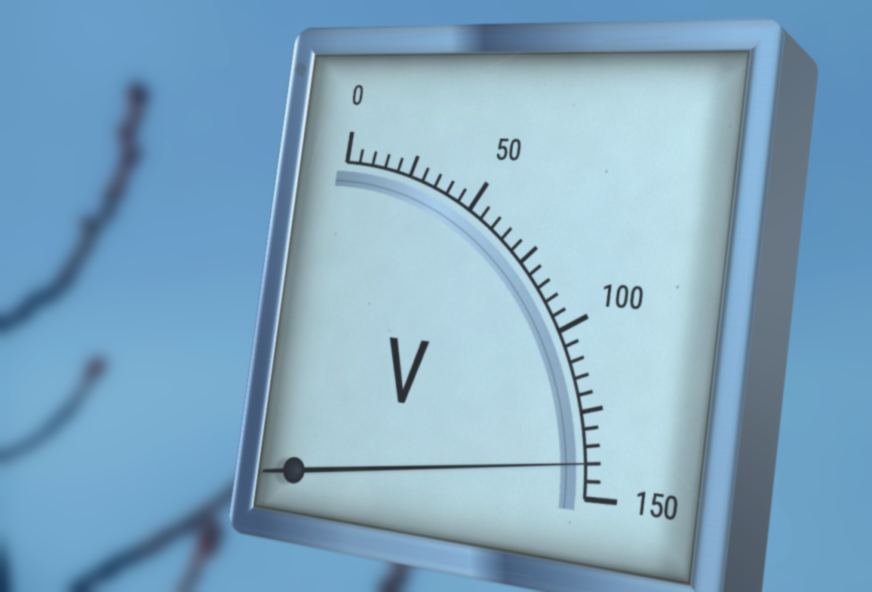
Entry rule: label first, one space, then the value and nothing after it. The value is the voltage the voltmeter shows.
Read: 140 V
